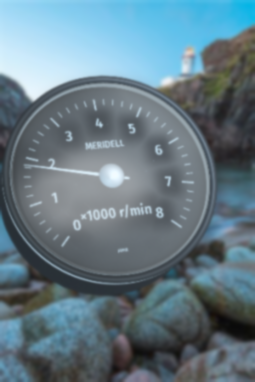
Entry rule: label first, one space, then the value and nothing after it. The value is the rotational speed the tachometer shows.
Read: 1800 rpm
